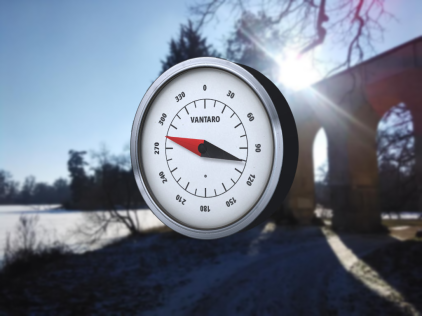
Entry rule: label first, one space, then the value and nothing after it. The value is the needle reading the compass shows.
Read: 285 °
